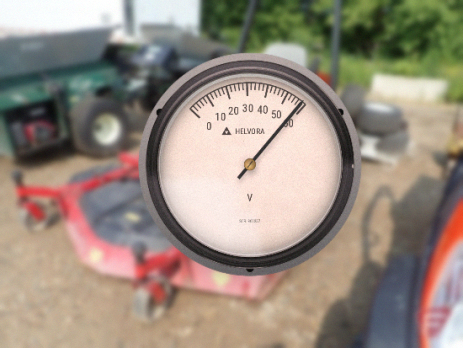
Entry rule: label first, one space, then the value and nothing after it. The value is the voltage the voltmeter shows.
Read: 58 V
